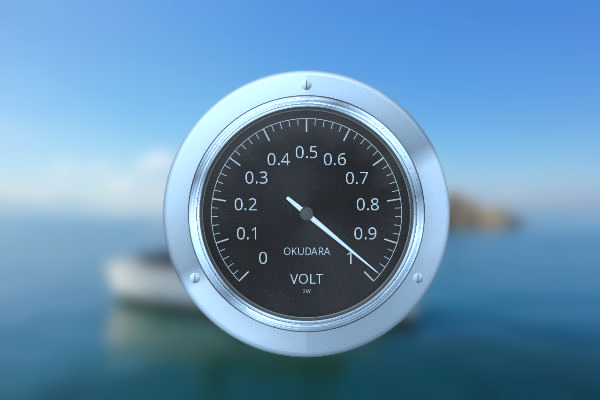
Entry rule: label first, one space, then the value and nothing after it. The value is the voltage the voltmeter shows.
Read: 0.98 V
